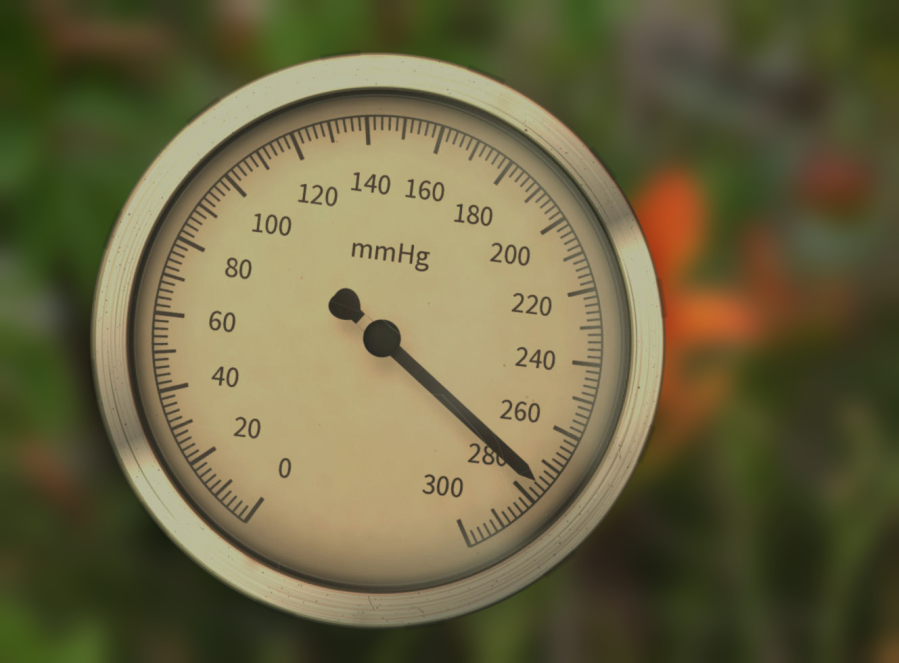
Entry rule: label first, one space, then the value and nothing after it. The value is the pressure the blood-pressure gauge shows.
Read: 276 mmHg
